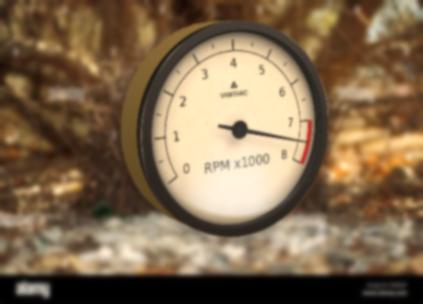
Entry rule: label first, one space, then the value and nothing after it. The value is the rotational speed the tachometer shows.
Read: 7500 rpm
